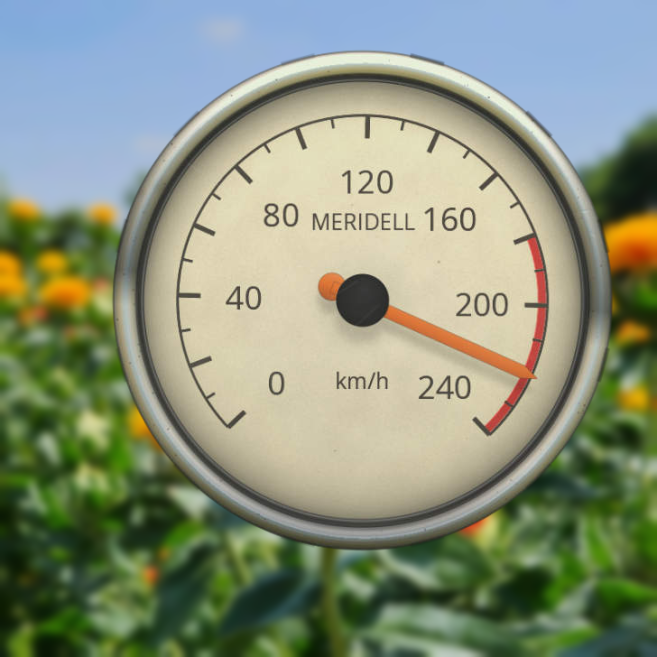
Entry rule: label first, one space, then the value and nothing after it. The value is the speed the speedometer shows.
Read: 220 km/h
